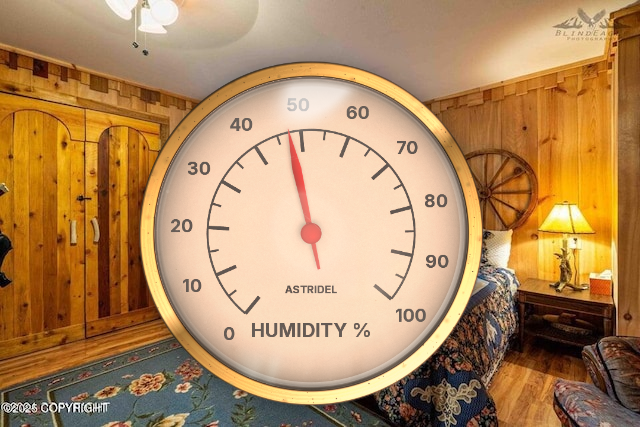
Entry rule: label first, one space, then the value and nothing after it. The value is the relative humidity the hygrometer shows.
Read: 47.5 %
